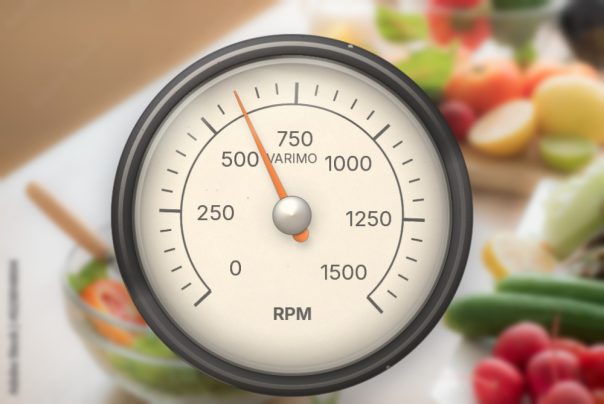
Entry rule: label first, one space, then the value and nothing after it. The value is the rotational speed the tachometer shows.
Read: 600 rpm
